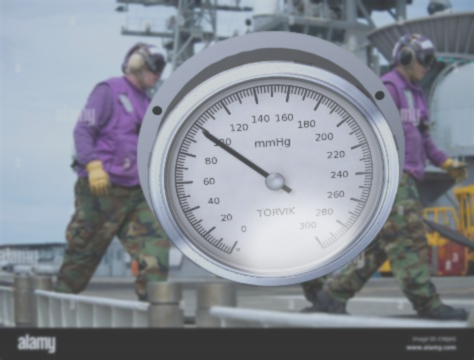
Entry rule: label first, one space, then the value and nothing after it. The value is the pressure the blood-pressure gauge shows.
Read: 100 mmHg
